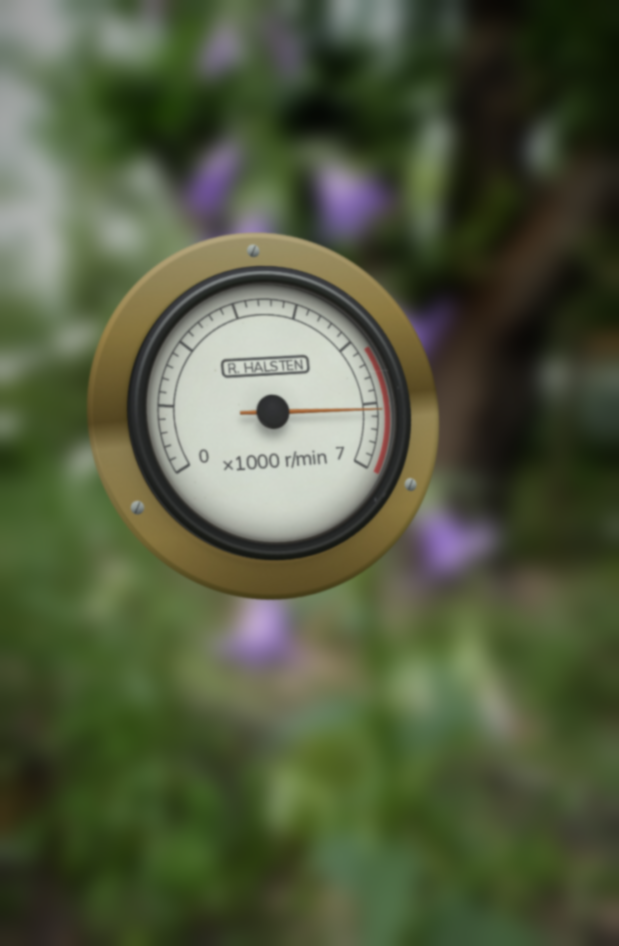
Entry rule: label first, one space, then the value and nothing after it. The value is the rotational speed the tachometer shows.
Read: 6100 rpm
